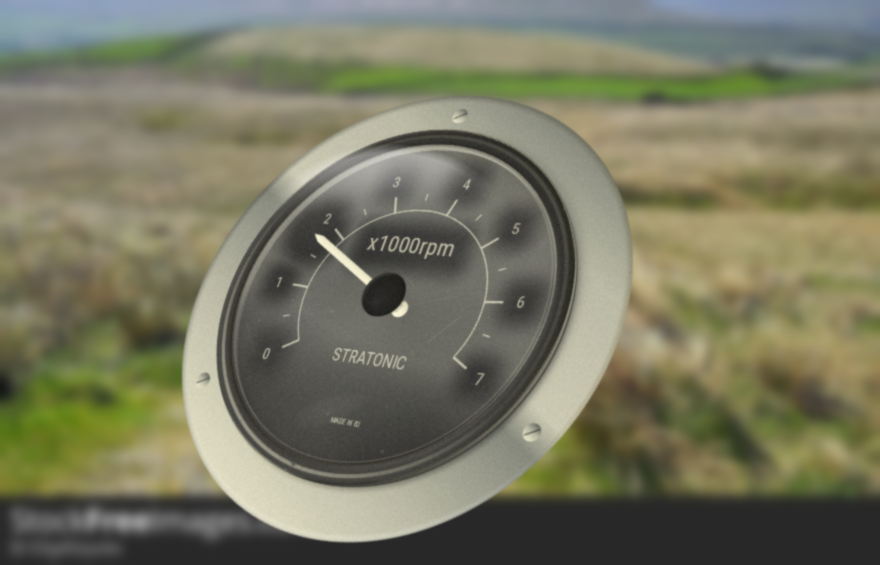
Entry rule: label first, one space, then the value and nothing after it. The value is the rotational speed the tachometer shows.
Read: 1750 rpm
